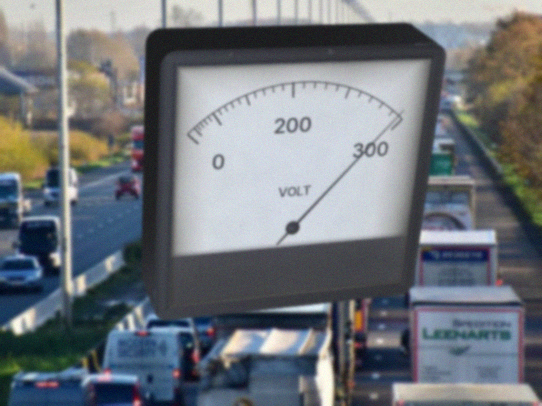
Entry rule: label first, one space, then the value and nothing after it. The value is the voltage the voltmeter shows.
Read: 295 V
